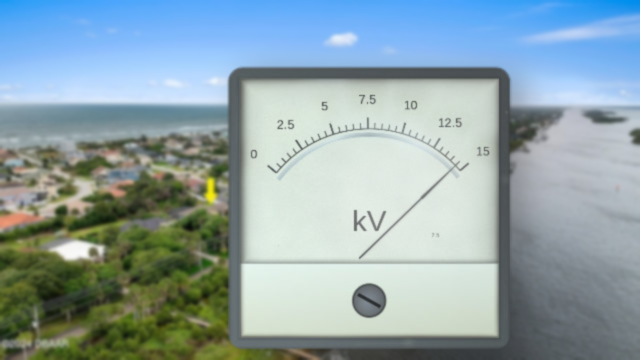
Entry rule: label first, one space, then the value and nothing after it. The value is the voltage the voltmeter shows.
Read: 14.5 kV
